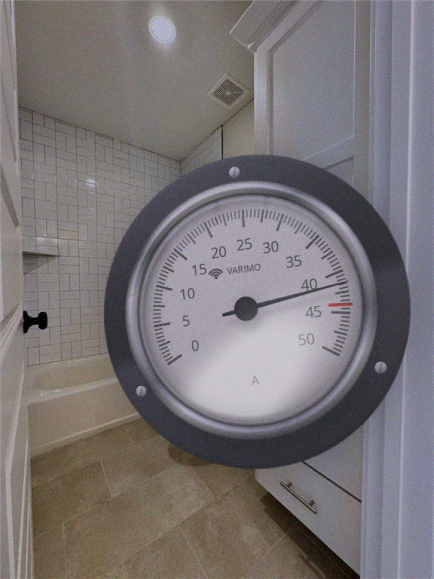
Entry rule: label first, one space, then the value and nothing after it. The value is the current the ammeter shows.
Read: 41.5 A
